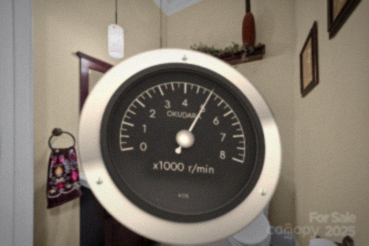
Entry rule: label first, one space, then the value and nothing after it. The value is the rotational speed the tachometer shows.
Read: 5000 rpm
